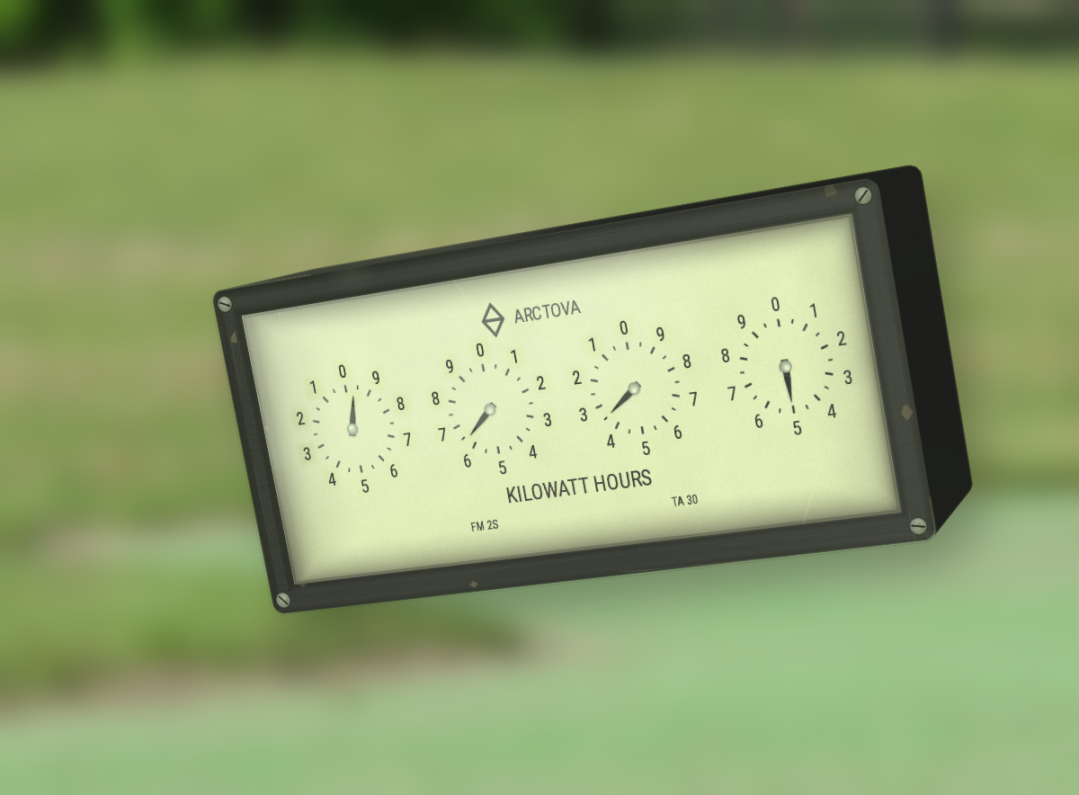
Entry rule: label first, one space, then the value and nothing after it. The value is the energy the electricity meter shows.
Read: 9635 kWh
